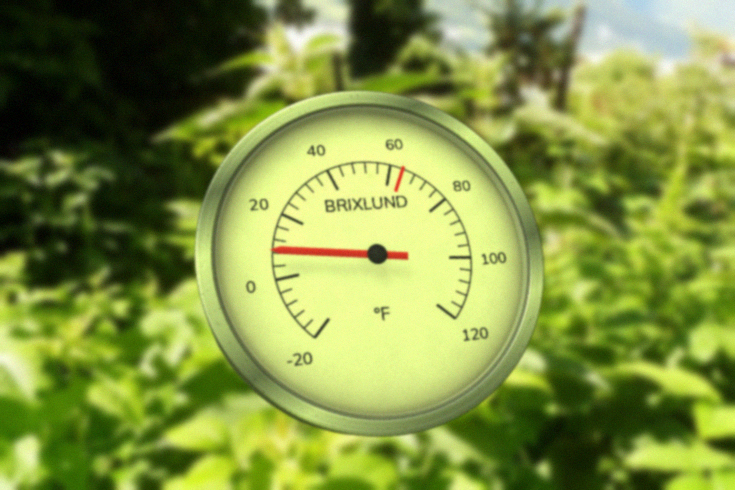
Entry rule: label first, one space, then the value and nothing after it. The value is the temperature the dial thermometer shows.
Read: 8 °F
